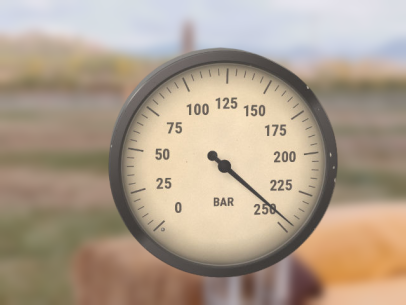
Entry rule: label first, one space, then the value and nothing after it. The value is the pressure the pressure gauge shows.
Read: 245 bar
